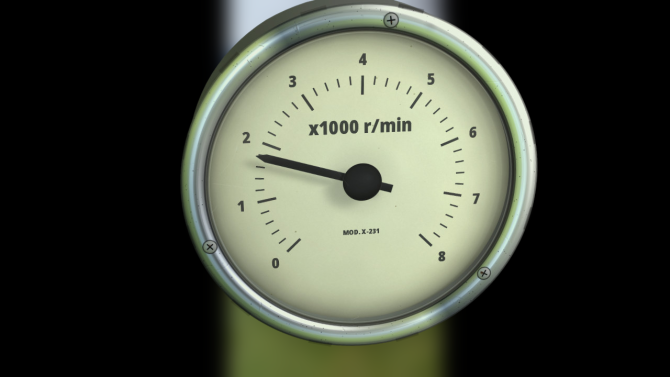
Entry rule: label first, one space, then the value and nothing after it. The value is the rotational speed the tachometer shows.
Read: 1800 rpm
